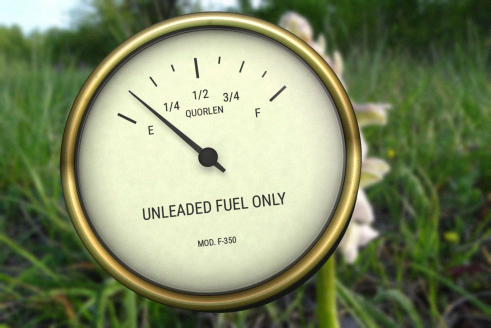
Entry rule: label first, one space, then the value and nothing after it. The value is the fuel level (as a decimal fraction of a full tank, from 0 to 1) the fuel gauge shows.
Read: 0.125
